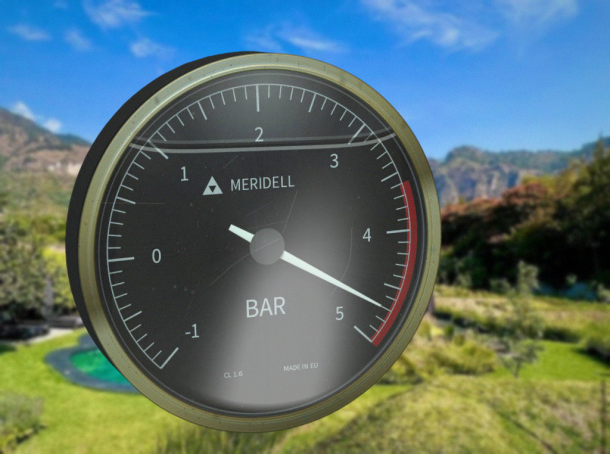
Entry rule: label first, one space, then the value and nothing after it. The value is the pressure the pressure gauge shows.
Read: 4.7 bar
